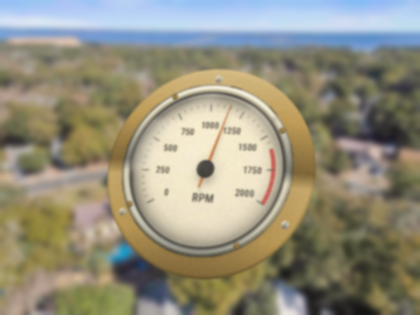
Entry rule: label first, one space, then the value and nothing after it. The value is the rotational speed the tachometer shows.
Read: 1150 rpm
